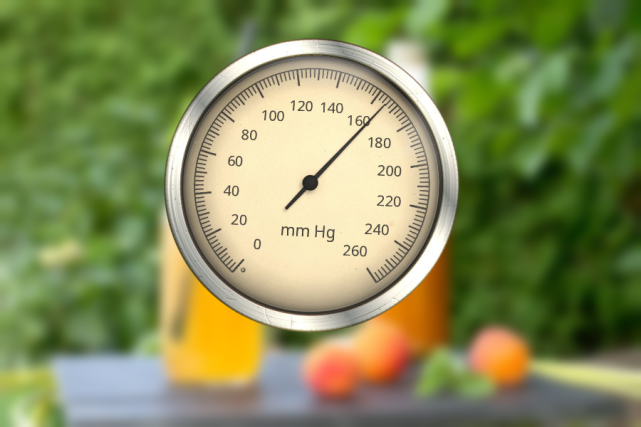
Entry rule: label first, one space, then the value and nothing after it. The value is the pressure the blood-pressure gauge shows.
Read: 166 mmHg
